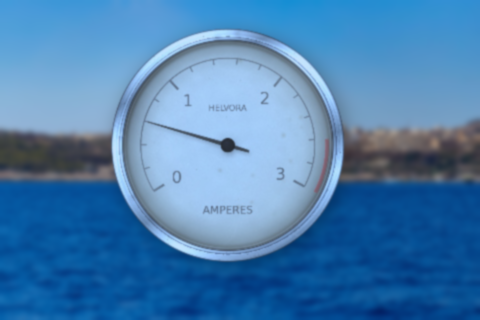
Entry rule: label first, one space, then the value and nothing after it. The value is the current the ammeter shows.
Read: 0.6 A
